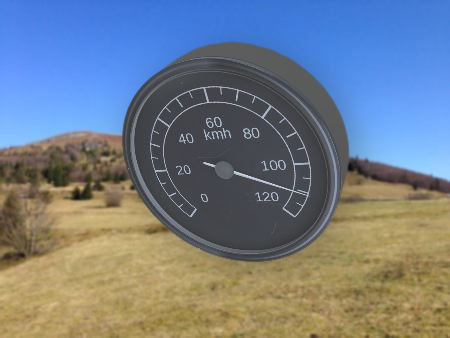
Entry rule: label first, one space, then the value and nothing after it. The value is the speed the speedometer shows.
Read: 110 km/h
